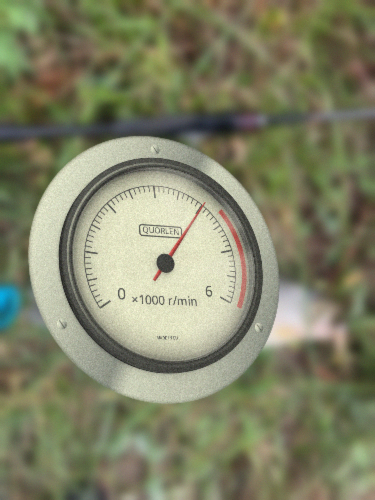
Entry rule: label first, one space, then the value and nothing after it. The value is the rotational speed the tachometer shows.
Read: 4000 rpm
